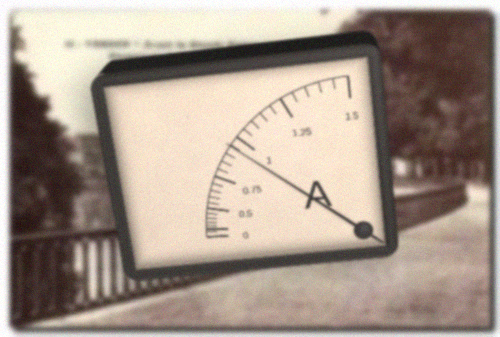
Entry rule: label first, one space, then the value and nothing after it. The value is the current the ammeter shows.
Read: 0.95 A
